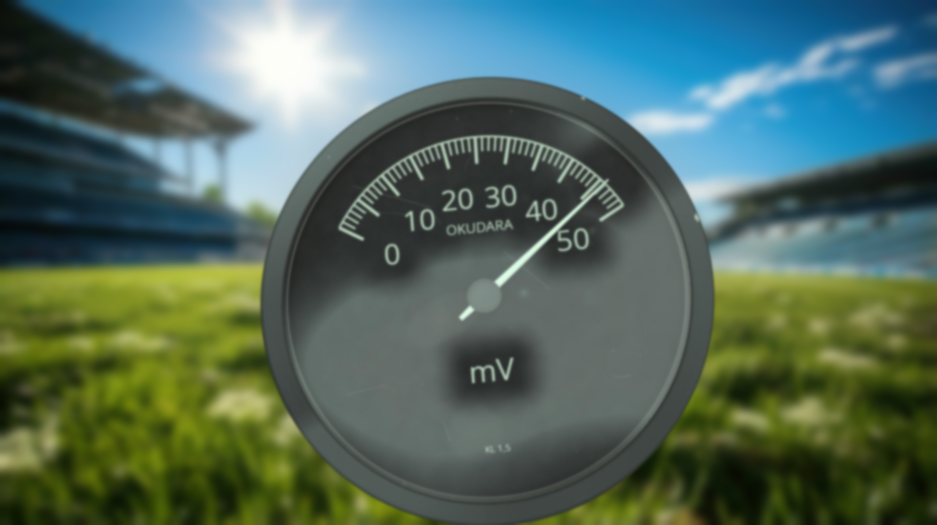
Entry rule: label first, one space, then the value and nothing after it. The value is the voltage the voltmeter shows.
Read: 46 mV
